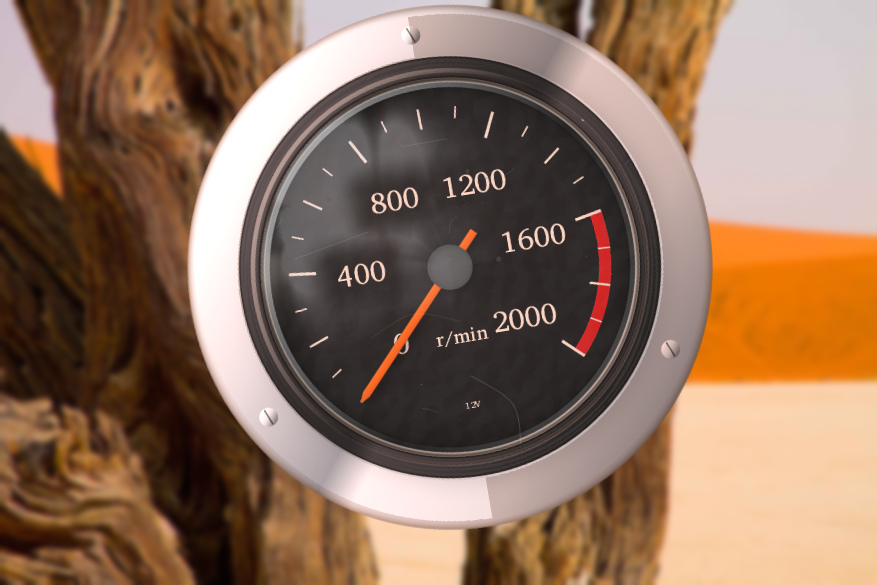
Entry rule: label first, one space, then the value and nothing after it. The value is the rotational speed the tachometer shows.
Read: 0 rpm
